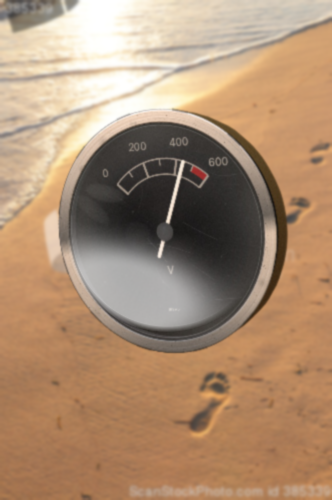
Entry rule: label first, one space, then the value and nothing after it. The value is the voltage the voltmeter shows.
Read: 450 V
